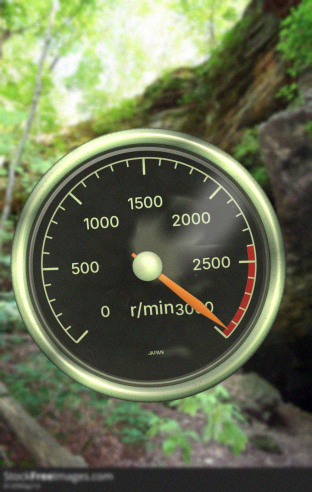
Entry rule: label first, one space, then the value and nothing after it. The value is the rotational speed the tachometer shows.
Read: 2950 rpm
